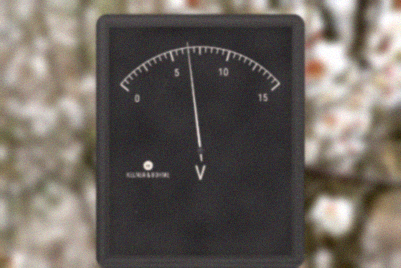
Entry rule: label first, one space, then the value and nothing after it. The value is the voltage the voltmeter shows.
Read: 6.5 V
